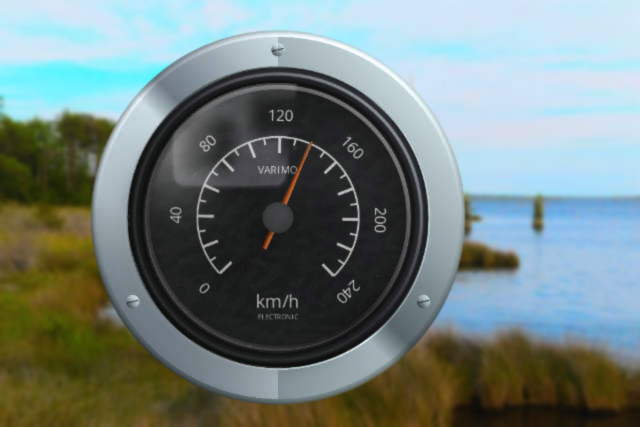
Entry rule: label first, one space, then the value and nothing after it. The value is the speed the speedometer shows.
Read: 140 km/h
